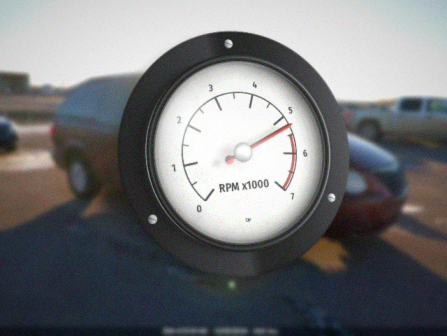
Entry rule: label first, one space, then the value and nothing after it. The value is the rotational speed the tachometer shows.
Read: 5250 rpm
